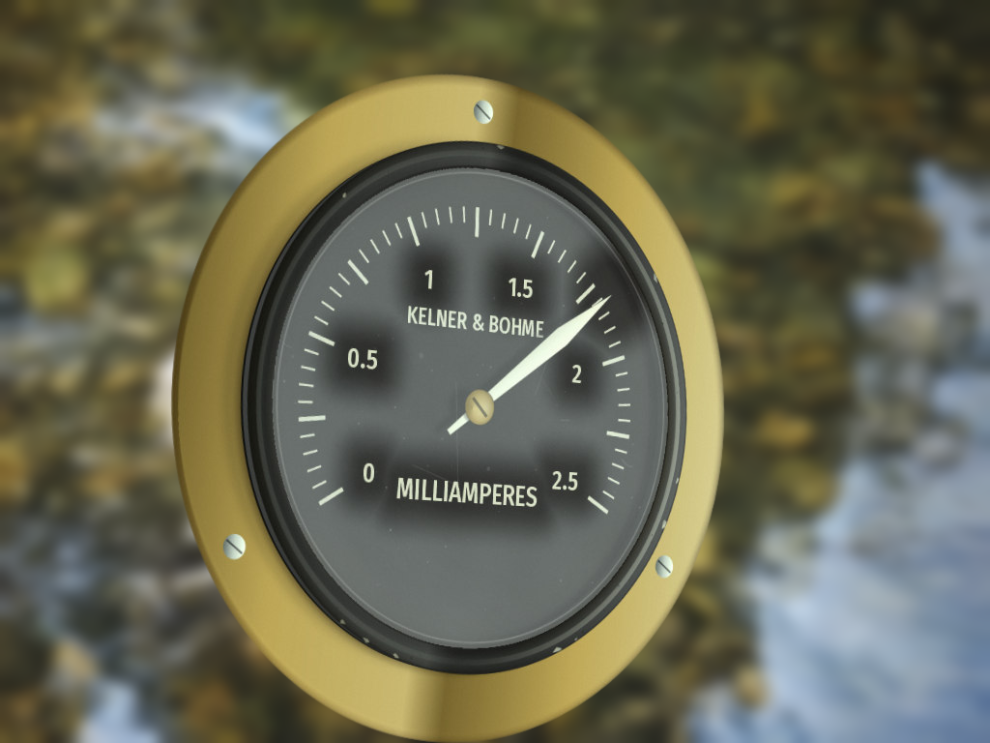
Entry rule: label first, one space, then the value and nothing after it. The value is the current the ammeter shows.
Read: 1.8 mA
